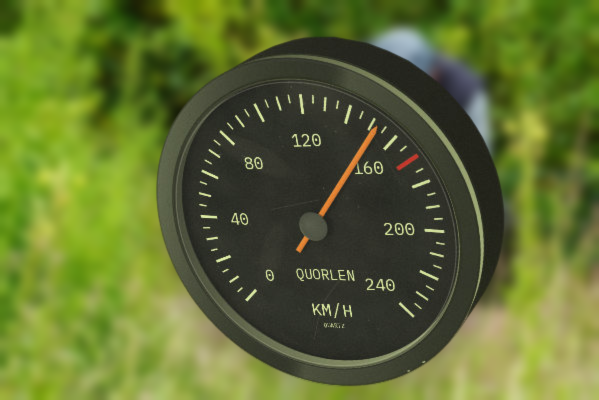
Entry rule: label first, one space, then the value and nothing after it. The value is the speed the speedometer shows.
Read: 152.5 km/h
